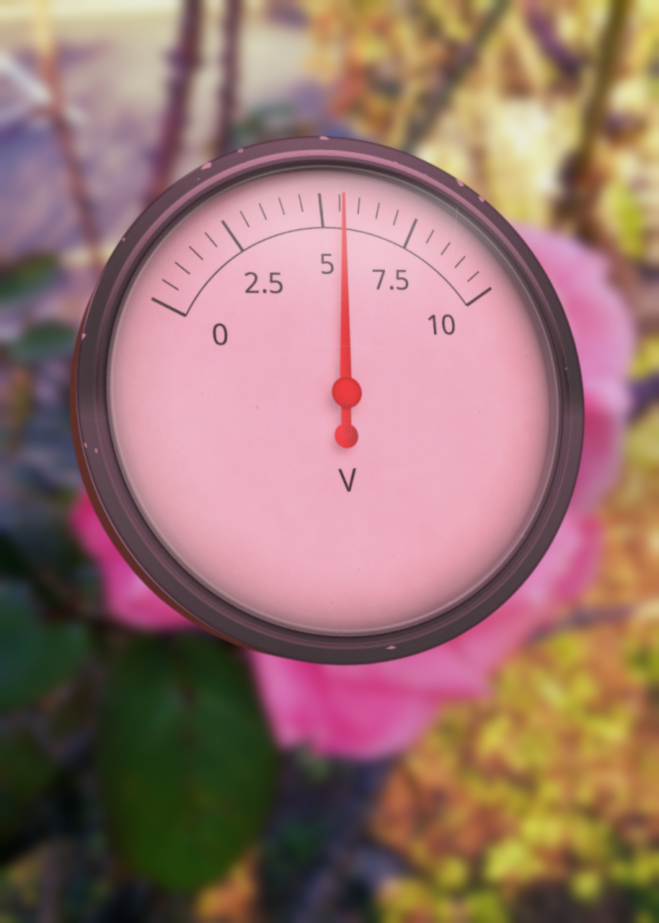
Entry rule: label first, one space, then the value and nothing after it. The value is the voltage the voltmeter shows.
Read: 5.5 V
